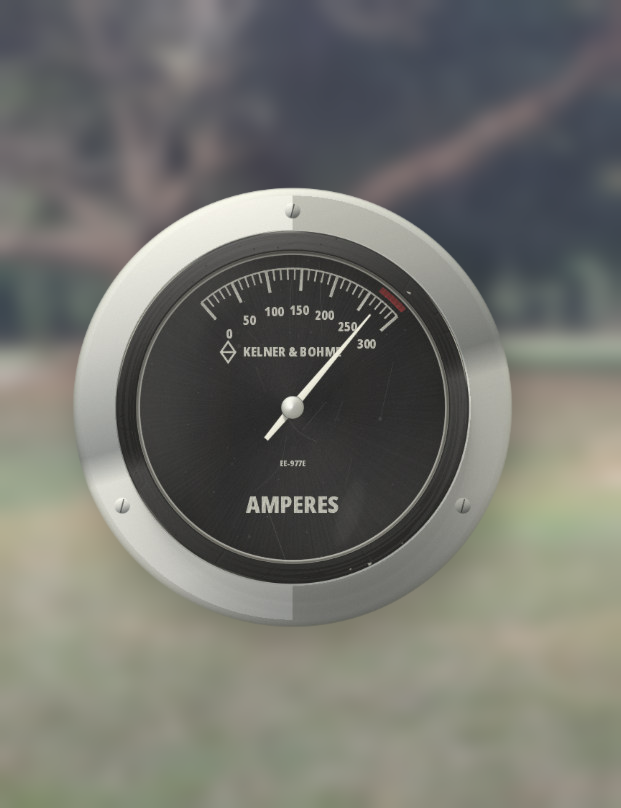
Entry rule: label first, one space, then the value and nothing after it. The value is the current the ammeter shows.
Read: 270 A
